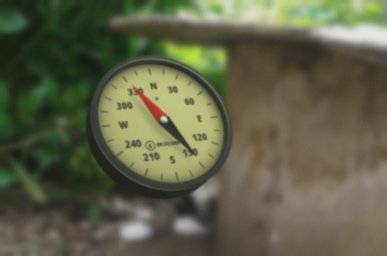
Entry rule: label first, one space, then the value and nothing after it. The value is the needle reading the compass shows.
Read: 330 °
